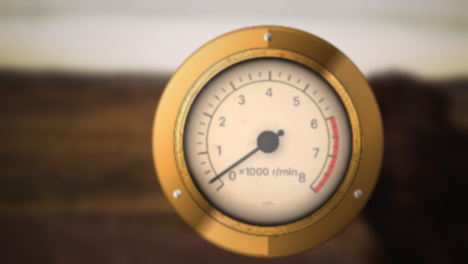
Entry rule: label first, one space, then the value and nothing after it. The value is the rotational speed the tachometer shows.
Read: 250 rpm
